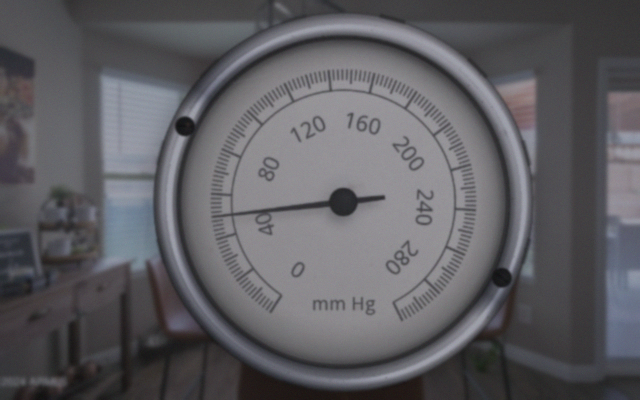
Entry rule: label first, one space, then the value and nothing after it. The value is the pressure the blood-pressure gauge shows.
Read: 50 mmHg
